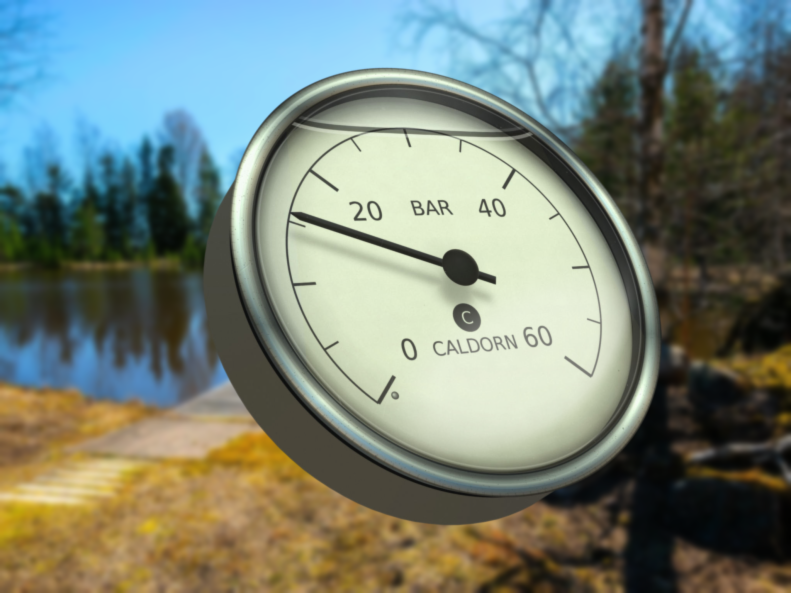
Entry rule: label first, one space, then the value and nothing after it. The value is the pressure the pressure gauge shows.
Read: 15 bar
